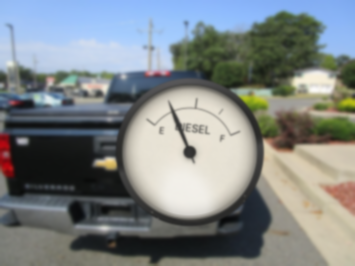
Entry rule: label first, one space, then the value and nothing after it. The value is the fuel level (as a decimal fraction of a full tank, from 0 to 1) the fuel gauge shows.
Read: 0.25
